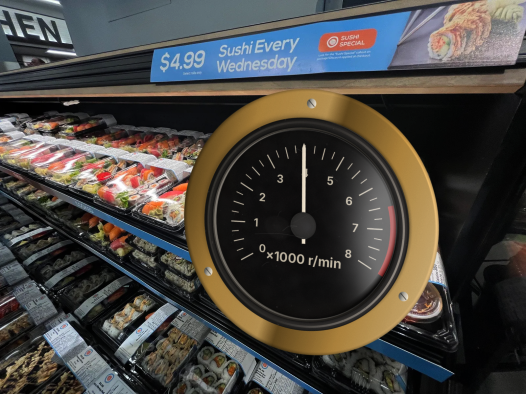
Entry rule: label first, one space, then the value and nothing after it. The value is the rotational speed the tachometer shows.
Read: 4000 rpm
